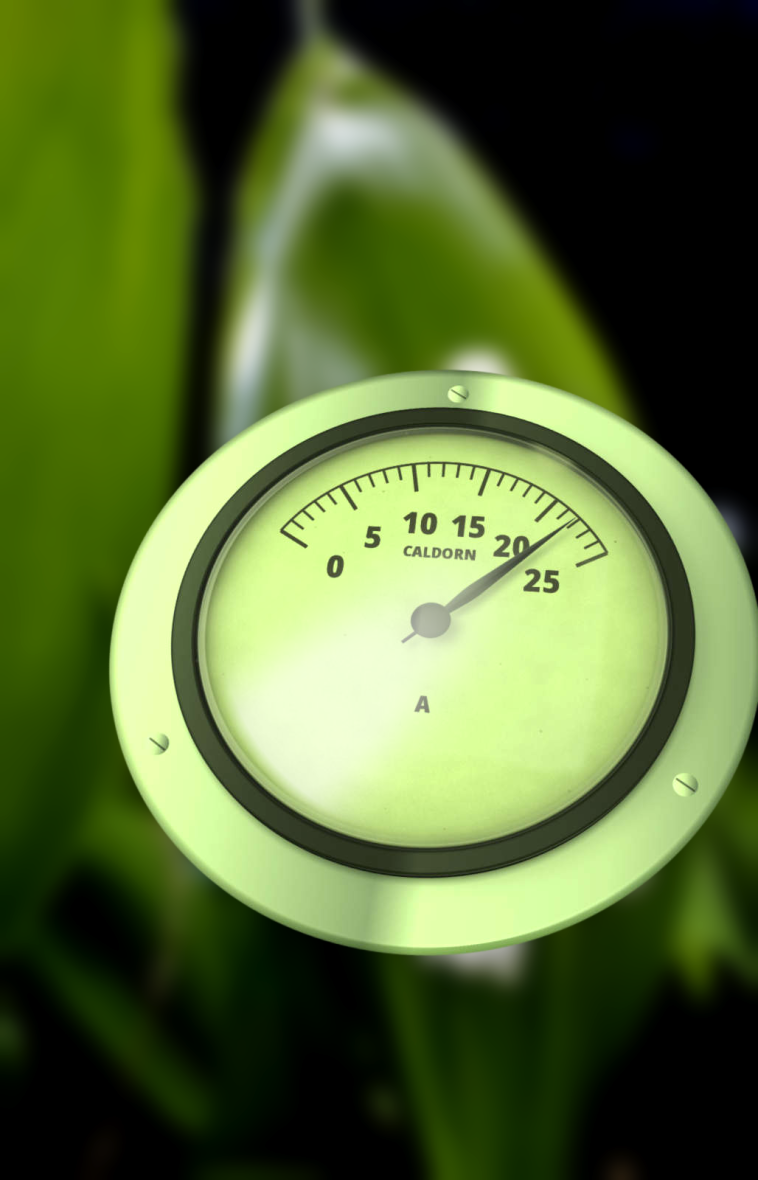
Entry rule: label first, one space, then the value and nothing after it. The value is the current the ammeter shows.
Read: 22 A
